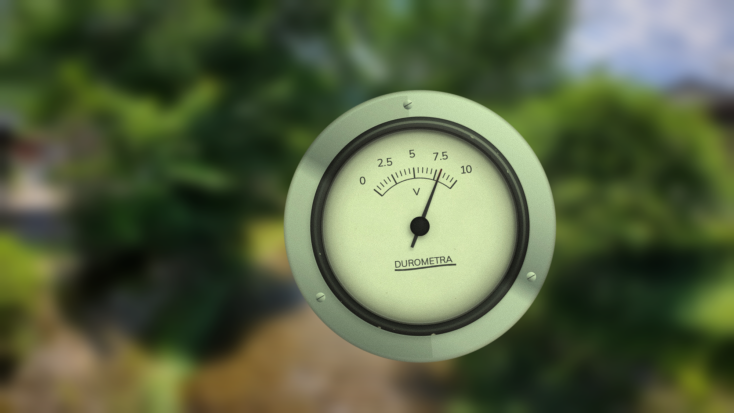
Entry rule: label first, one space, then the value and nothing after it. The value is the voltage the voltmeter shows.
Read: 8 V
